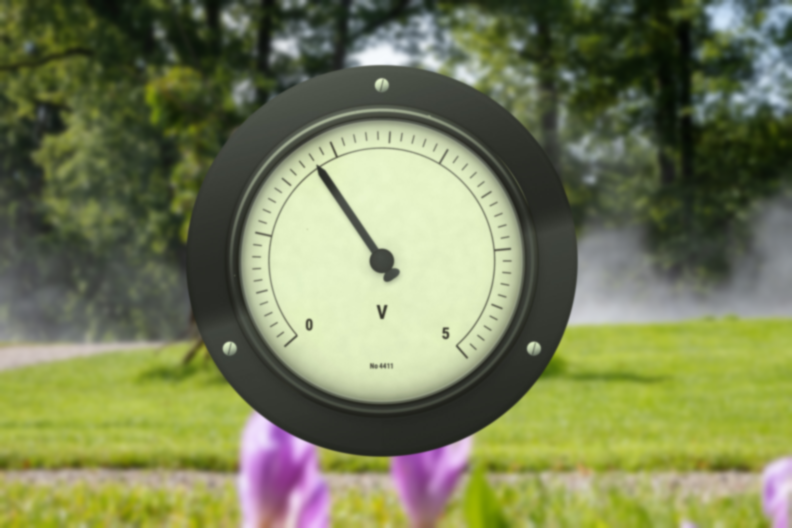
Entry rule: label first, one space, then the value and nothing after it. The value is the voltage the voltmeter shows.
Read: 1.8 V
